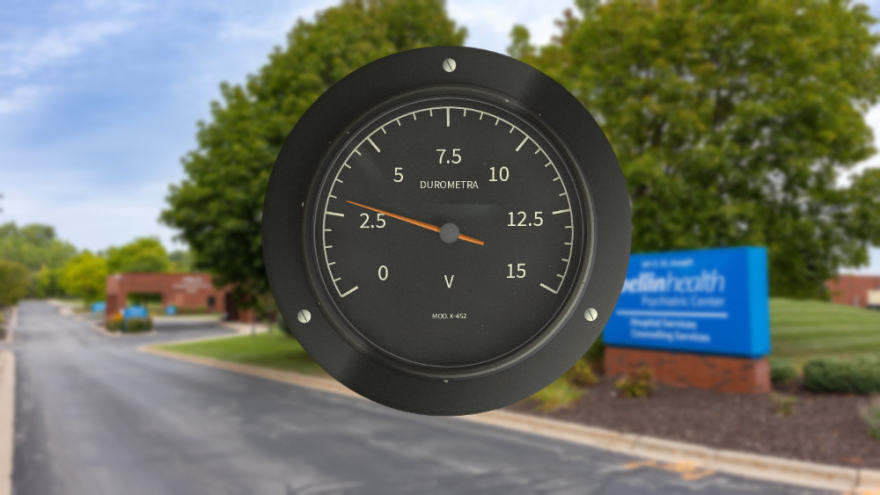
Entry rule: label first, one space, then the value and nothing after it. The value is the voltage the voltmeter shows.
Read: 3 V
